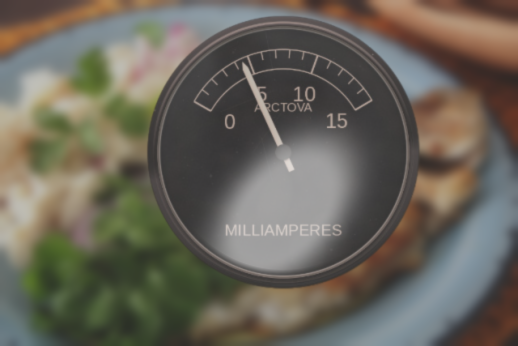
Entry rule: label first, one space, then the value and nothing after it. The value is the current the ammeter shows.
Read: 4.5 mA
